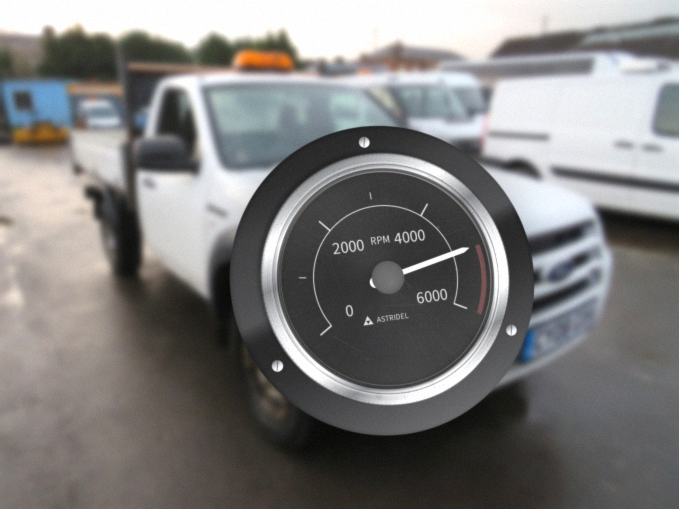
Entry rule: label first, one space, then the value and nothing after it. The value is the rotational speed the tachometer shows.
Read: 5000 rpm
